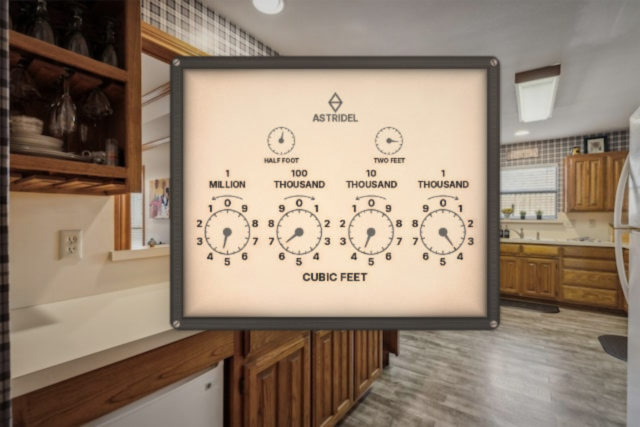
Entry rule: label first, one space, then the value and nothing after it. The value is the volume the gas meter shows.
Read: 464400 ft³
